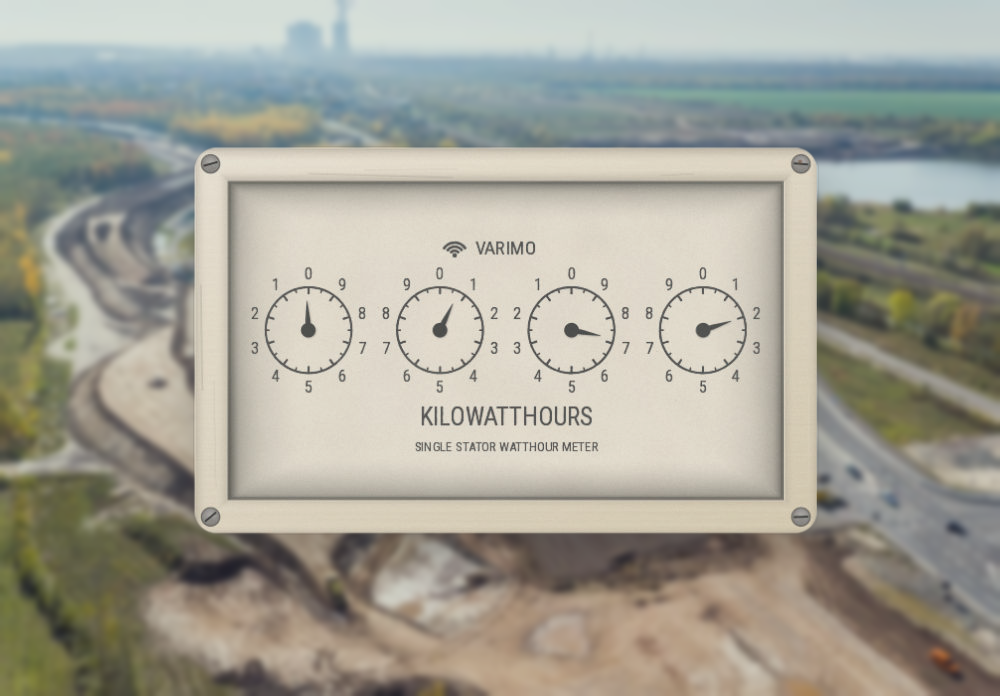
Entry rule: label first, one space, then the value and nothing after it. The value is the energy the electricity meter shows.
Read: 72 kWh
